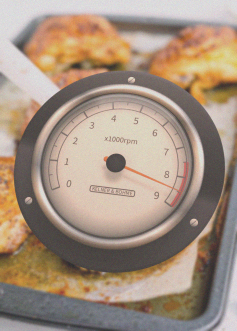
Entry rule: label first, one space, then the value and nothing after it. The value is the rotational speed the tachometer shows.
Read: 8500 rpm
